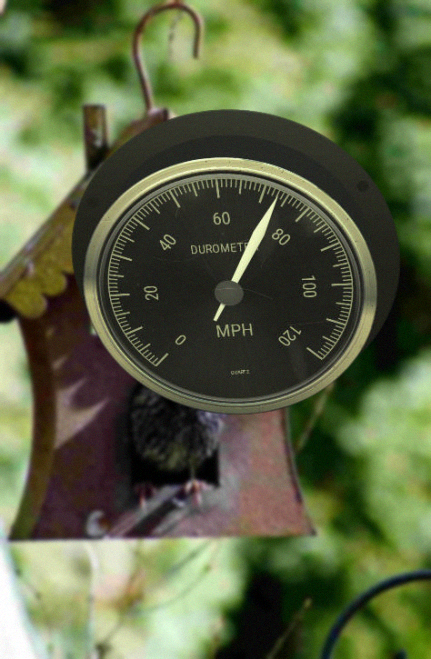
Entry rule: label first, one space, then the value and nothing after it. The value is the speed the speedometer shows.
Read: 73 mph
